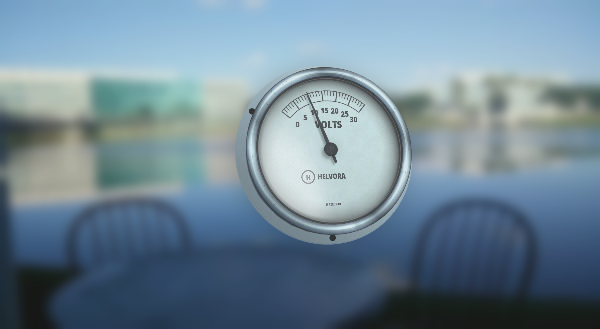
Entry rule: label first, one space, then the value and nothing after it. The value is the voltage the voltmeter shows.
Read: 10 V
